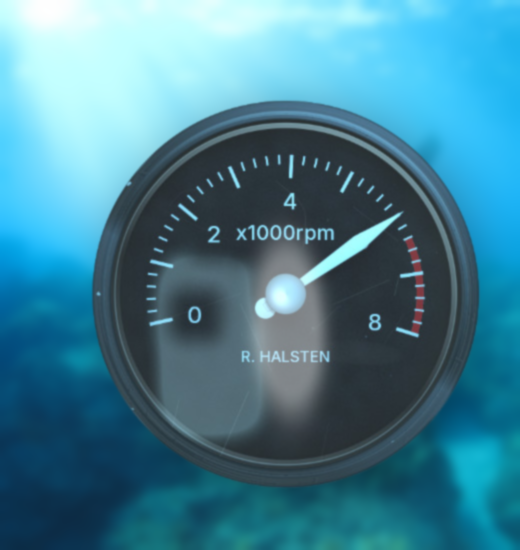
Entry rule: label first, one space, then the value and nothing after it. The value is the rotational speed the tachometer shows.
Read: 6000 rpm
